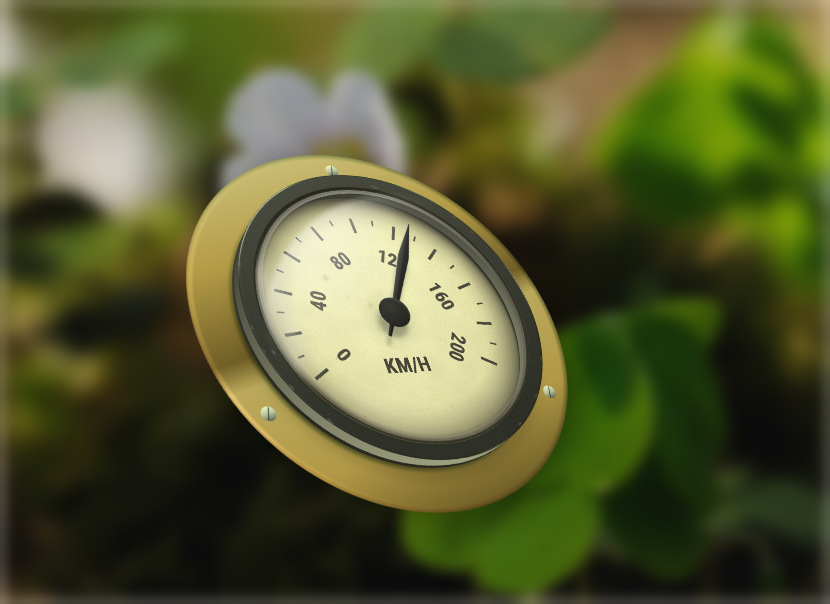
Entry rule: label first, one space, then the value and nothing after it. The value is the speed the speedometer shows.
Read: 125 km/h
